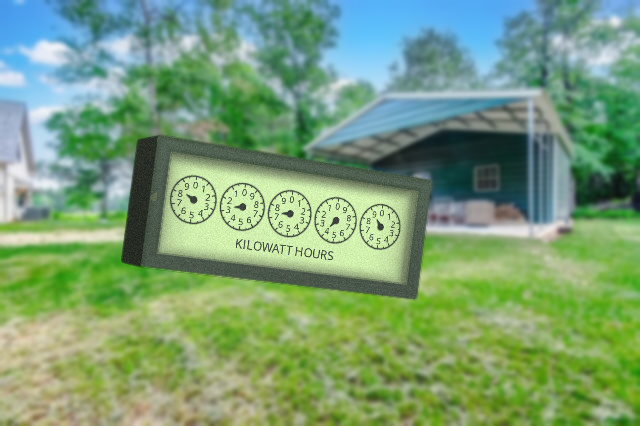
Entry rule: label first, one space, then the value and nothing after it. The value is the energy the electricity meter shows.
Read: 82739 kWh
